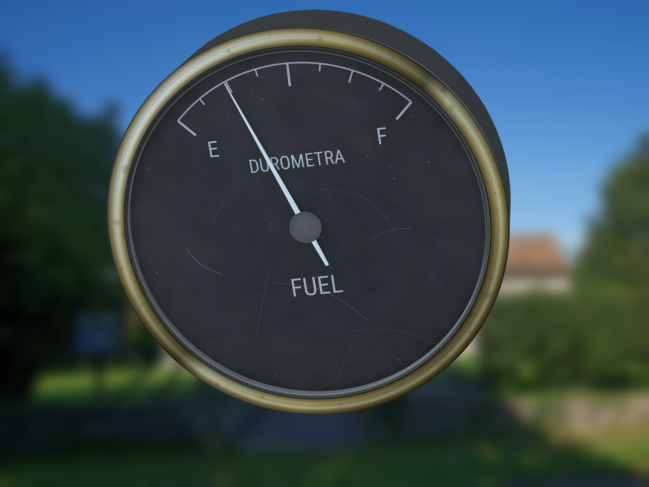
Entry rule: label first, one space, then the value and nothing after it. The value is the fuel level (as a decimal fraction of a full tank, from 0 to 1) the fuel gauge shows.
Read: 0.25
